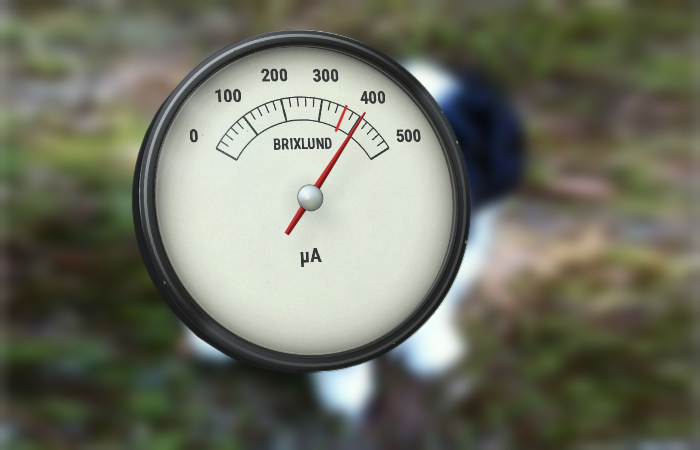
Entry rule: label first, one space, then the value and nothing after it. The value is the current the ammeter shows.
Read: 400 µA
